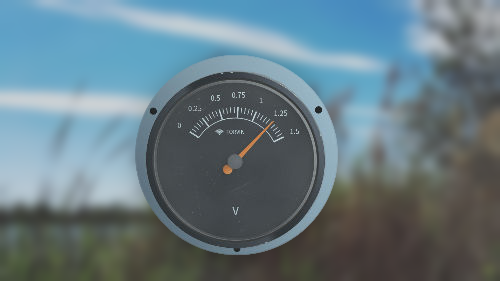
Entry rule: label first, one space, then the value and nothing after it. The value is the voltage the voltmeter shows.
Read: 1.25 V
